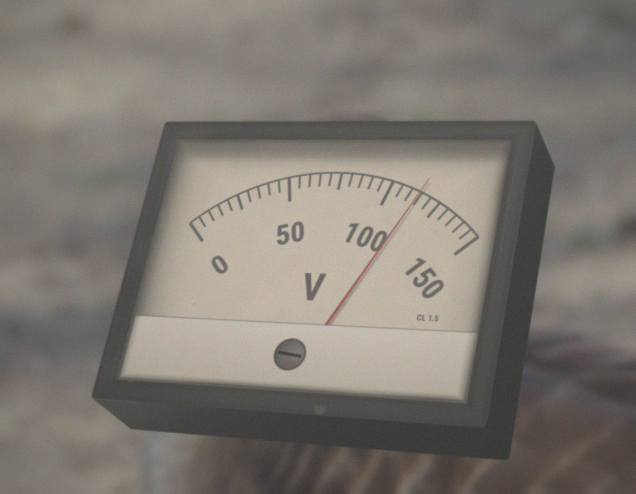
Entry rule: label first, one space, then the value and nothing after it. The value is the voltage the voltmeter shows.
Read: 115 V
